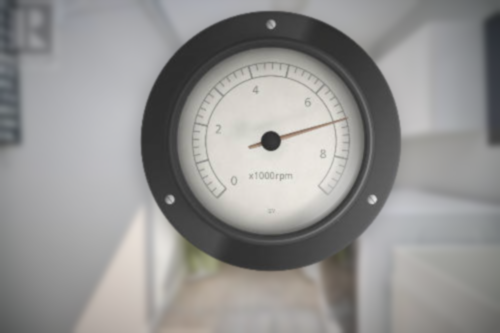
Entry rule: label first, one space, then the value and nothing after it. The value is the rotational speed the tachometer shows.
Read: 7000 rpm
